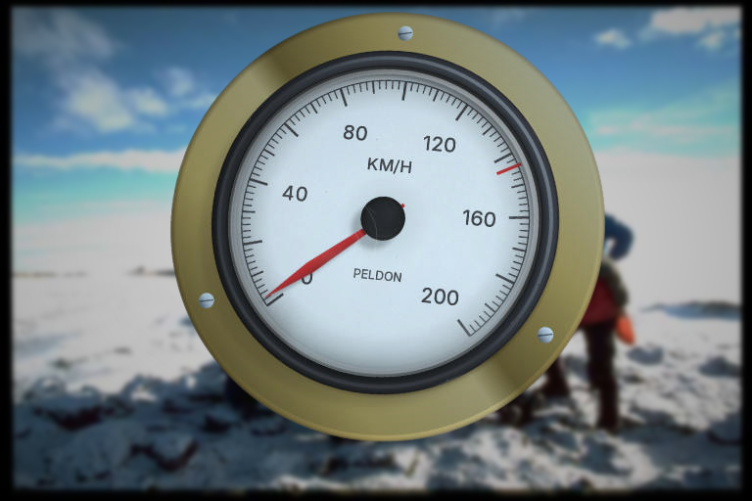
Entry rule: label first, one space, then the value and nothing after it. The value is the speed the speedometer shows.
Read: 2 km/h
